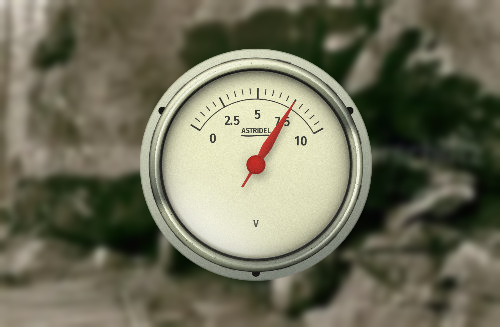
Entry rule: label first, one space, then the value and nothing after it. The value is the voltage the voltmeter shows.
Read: 7.5 V
